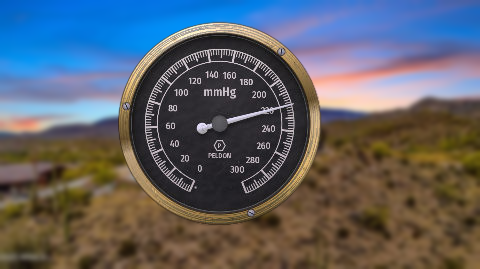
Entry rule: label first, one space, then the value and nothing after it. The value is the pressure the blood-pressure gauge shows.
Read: 220 mmHg
